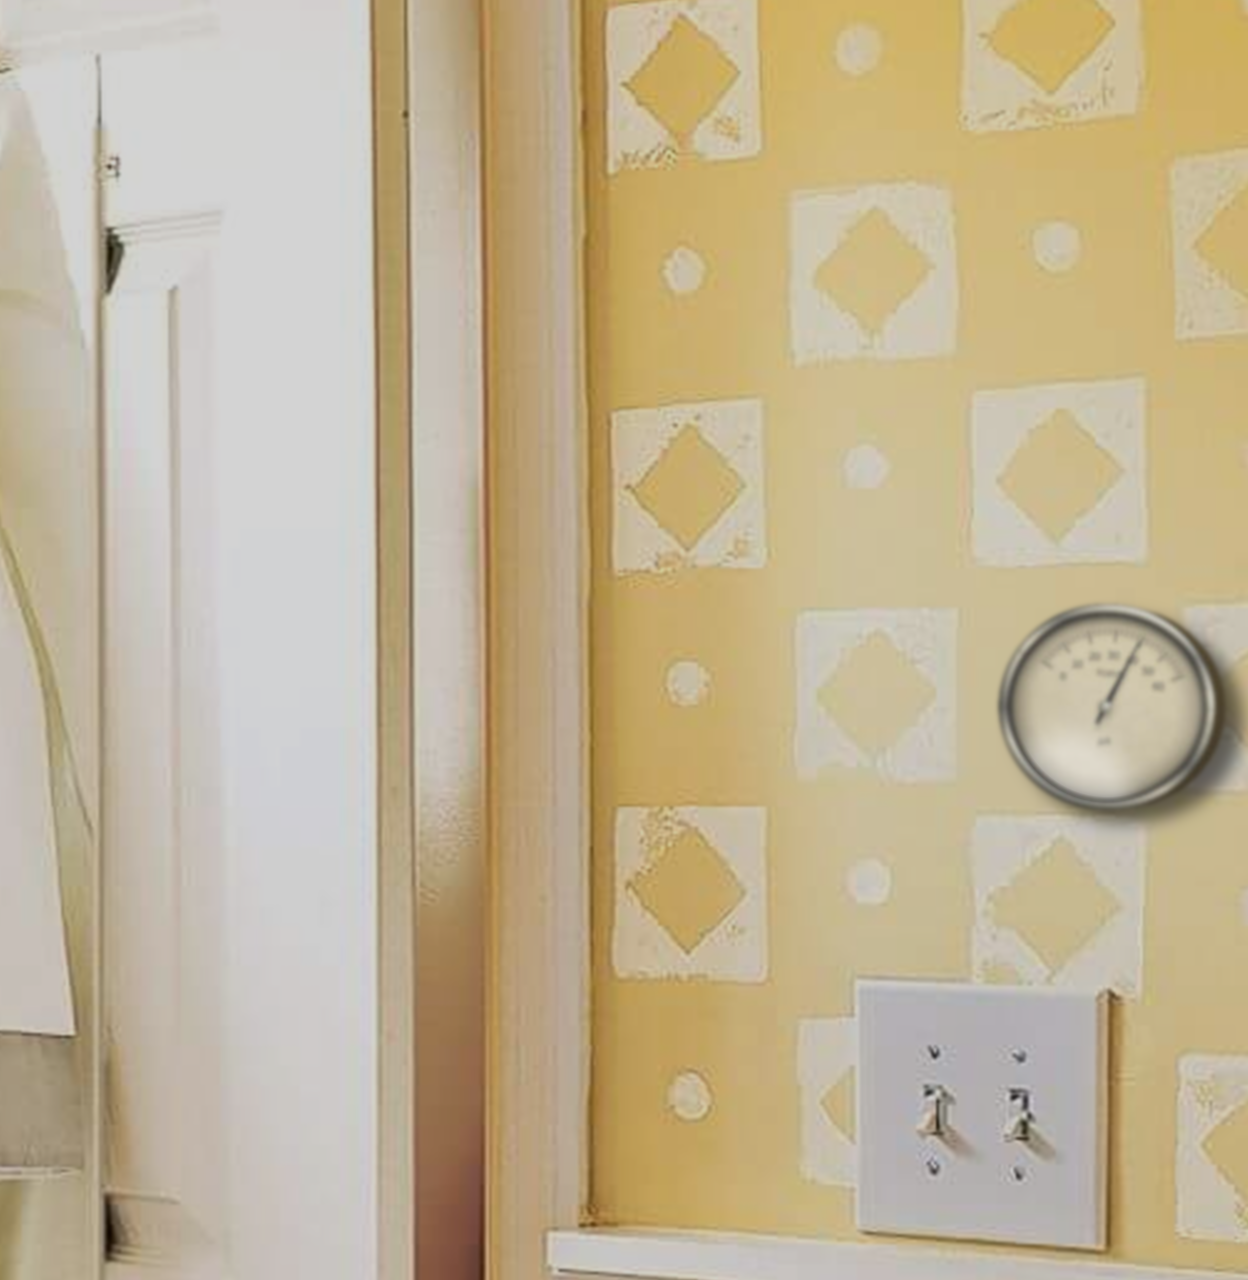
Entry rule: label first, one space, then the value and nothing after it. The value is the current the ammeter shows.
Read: 40 µA
